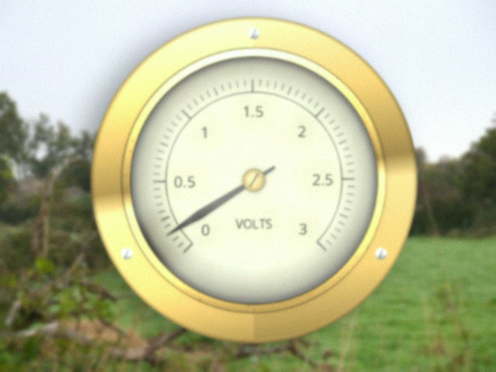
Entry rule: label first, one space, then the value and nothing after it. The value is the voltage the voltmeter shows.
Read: 0.15 V
